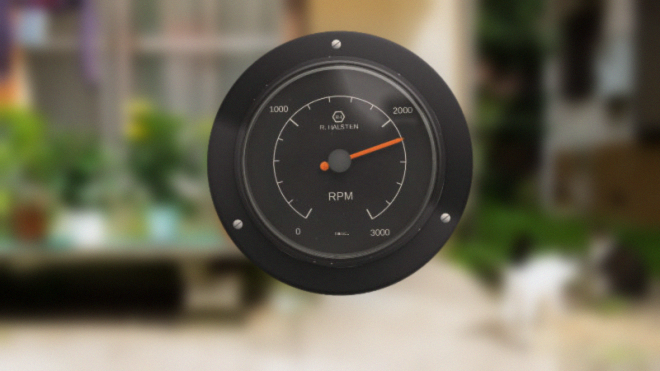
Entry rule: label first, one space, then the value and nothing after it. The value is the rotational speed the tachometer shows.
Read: 2200 rpm
